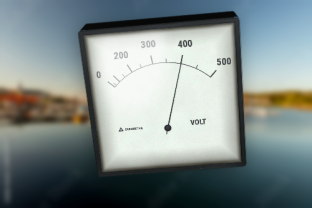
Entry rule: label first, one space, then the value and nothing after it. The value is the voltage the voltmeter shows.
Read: 400 V
